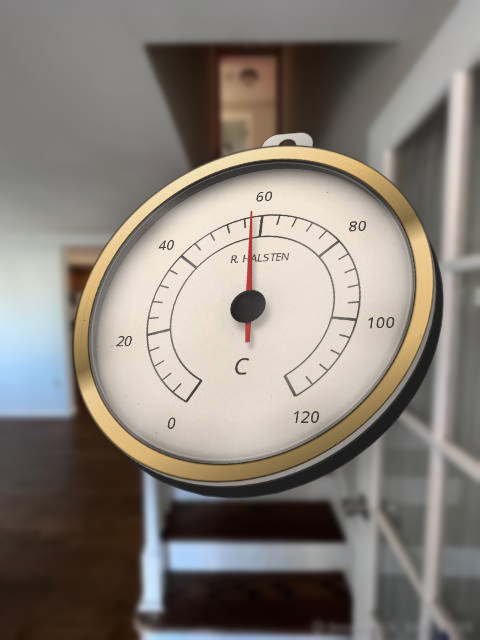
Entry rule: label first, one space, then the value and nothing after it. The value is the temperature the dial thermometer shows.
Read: 58 °C
